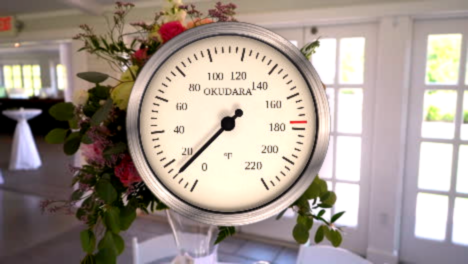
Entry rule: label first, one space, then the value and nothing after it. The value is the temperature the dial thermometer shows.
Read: 12 °F
